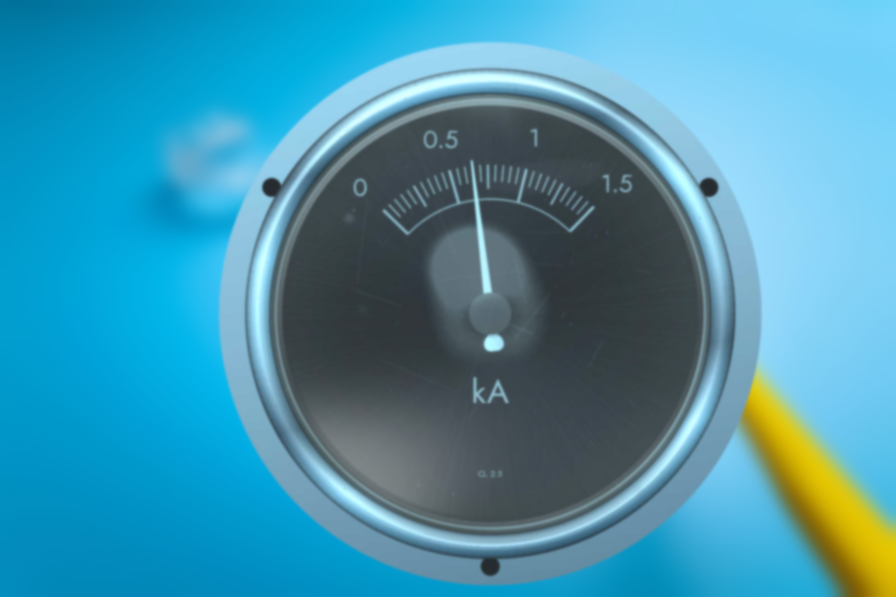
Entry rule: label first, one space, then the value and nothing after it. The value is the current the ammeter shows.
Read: 0.65 kA
